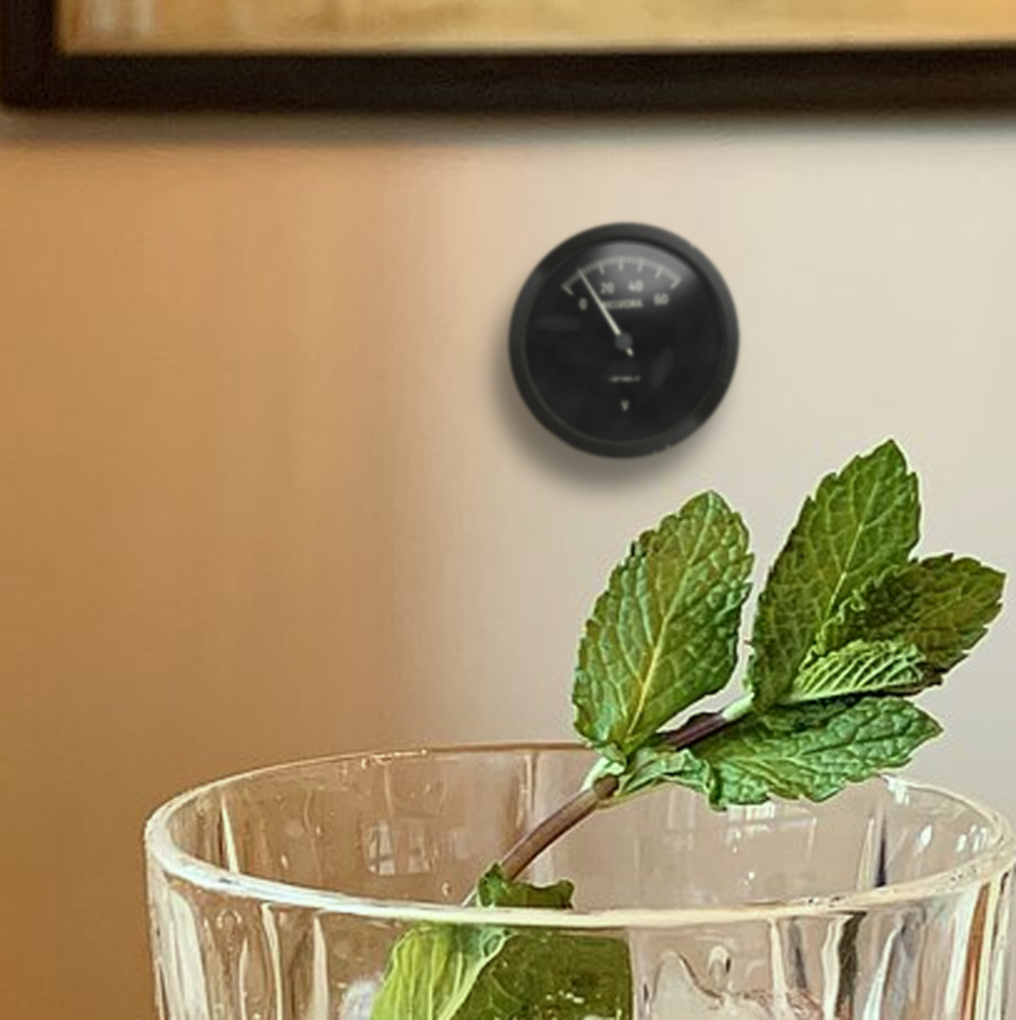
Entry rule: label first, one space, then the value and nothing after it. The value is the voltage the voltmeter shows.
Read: 10 V
